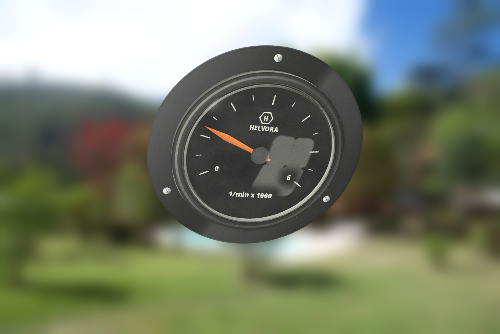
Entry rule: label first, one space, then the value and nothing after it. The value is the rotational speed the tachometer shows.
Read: 1250 rpm
